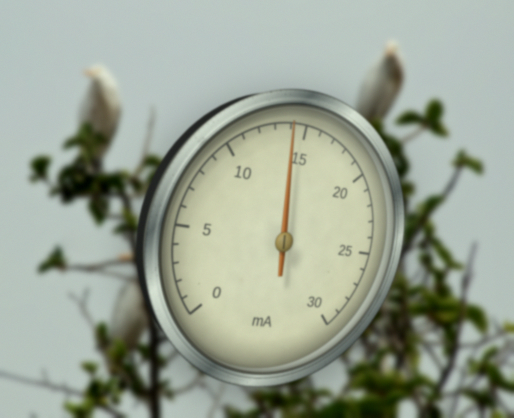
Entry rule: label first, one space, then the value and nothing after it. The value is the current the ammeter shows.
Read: 14 mA
